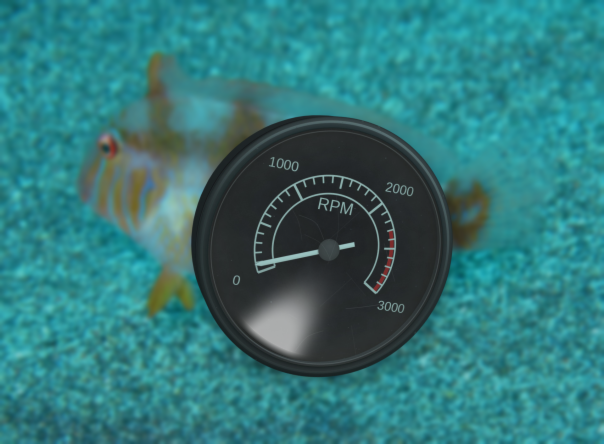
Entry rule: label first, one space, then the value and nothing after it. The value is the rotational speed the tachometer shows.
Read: 100 rpm
